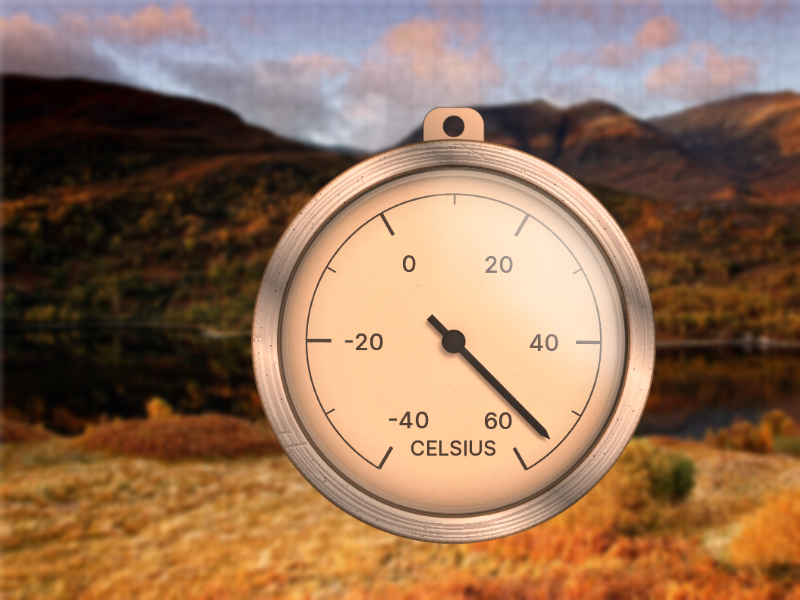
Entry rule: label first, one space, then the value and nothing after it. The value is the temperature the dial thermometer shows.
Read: 55 °C
